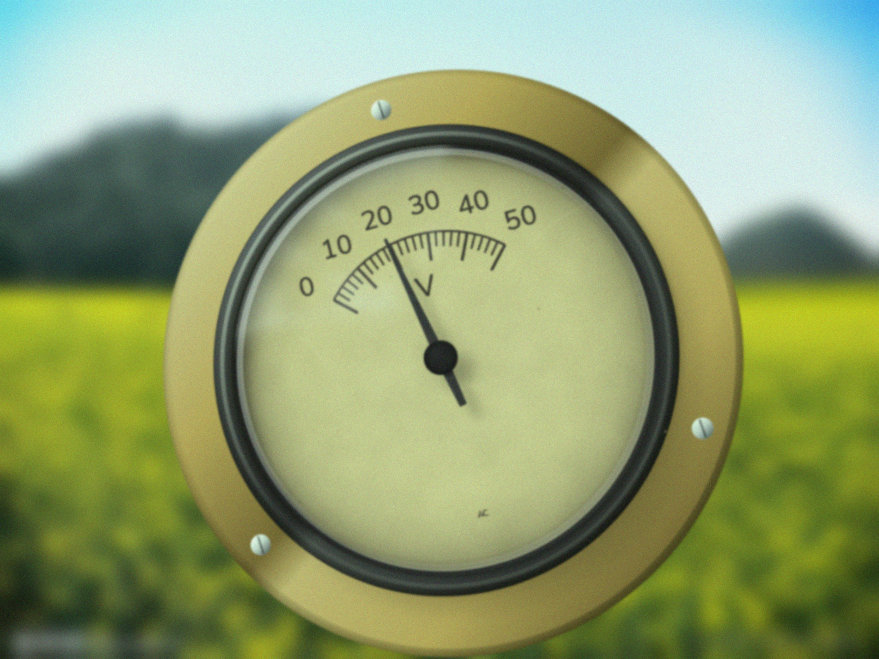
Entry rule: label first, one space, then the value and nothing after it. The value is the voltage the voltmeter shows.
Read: 20 V
